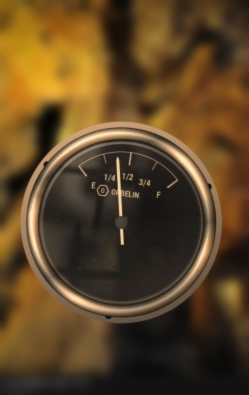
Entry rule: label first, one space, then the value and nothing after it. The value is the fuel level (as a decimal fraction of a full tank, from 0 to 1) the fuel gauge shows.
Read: 0.375
